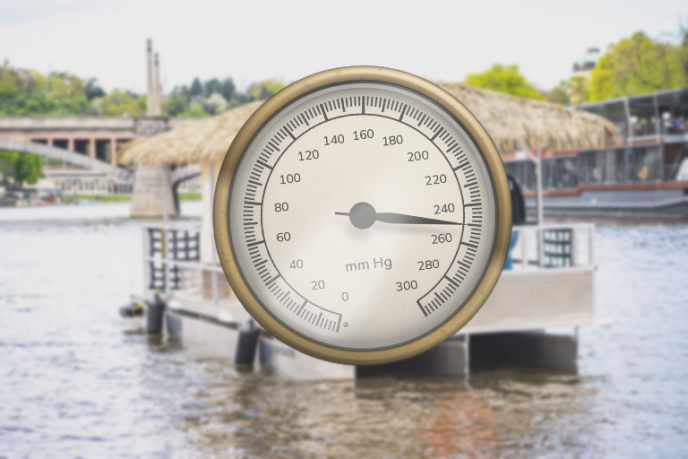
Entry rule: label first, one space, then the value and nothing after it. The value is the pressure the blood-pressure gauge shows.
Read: 250 mmHg
